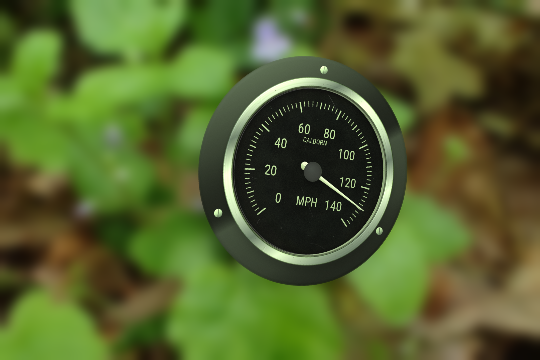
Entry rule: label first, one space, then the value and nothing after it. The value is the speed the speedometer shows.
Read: 130 mph
